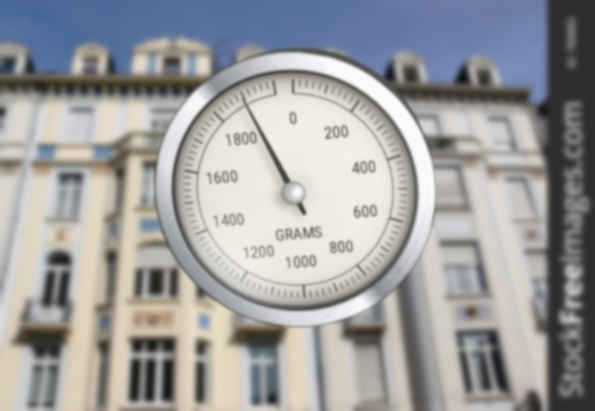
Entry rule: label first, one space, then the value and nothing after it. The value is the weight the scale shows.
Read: 1900 g
